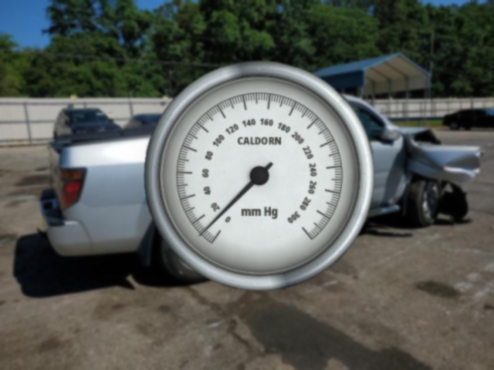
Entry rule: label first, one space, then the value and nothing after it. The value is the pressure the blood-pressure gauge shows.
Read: 10 mmHg
